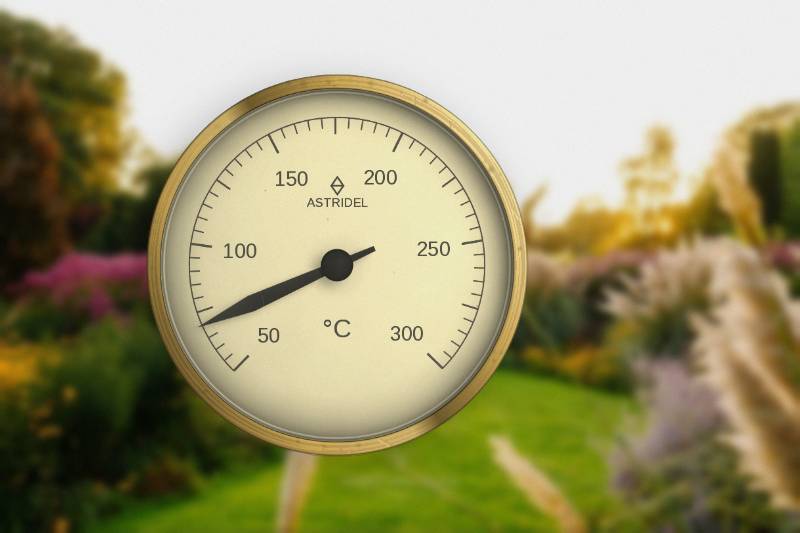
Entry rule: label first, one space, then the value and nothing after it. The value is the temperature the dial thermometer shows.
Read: 70 °C
